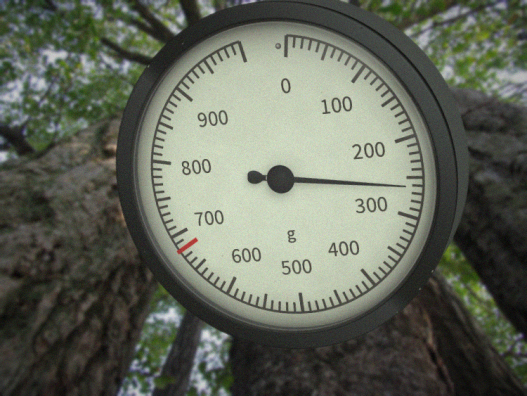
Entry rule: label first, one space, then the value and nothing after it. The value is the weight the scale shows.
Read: 260 g
